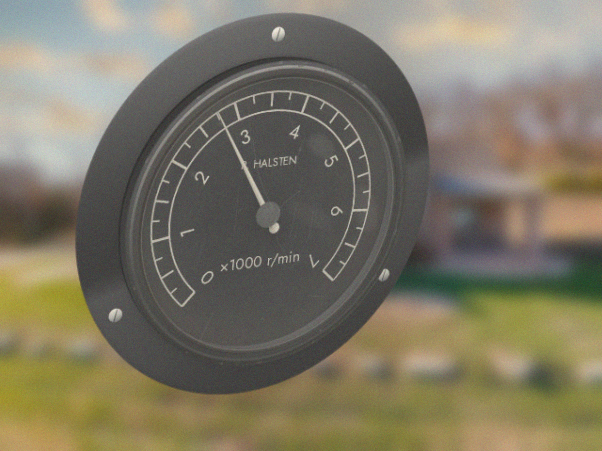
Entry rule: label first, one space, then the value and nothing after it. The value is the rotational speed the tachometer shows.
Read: 2750 rpm
